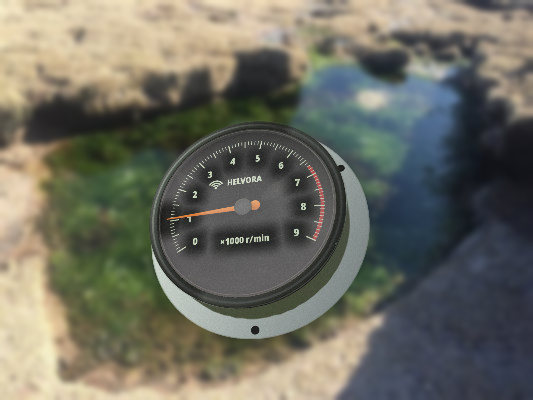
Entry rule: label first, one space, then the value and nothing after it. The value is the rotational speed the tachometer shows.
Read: 1000 rpm
